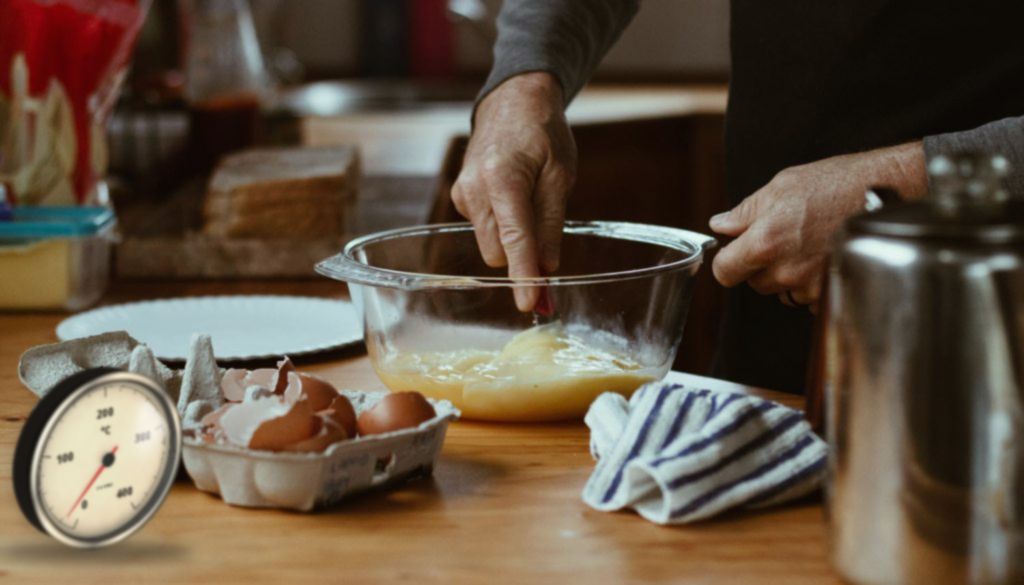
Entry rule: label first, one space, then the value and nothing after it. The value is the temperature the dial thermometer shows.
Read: 20 °C
